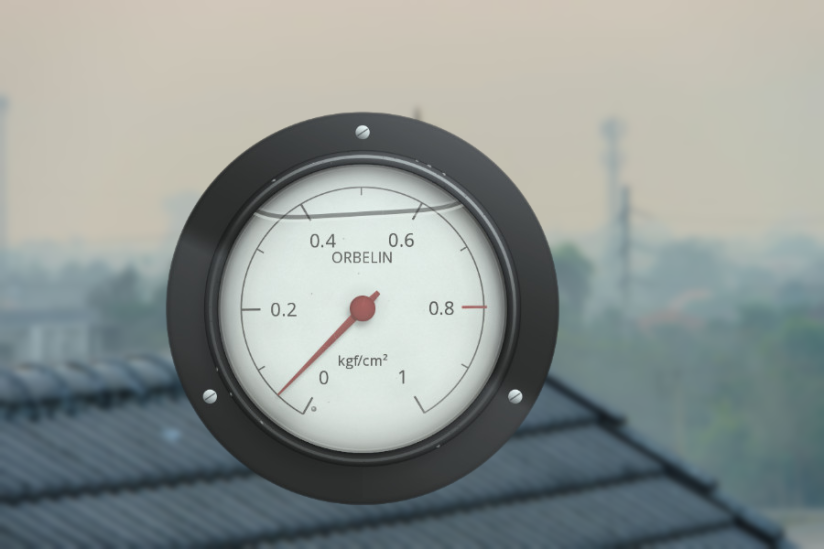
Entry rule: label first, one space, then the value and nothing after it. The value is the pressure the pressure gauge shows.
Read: 0.05 kg/cm²
